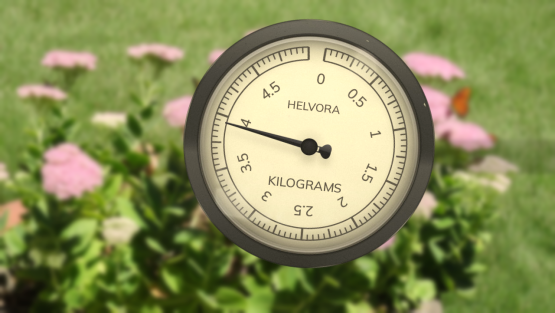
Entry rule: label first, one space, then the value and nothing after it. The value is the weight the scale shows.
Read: 3.95 kg
